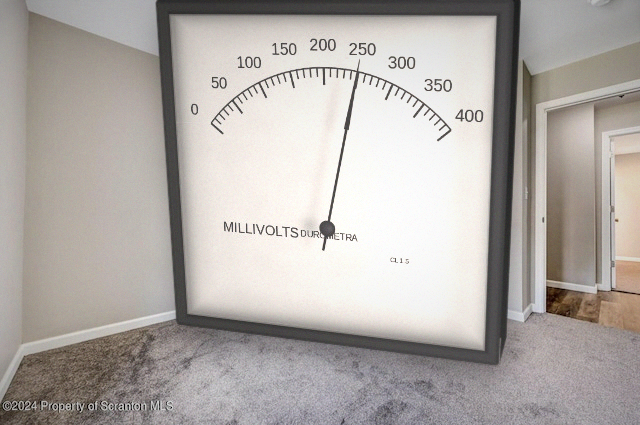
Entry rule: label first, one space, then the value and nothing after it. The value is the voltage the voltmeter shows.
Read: 250 mV
